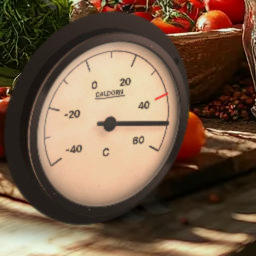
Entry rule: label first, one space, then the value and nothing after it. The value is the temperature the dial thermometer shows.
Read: 50 °C
